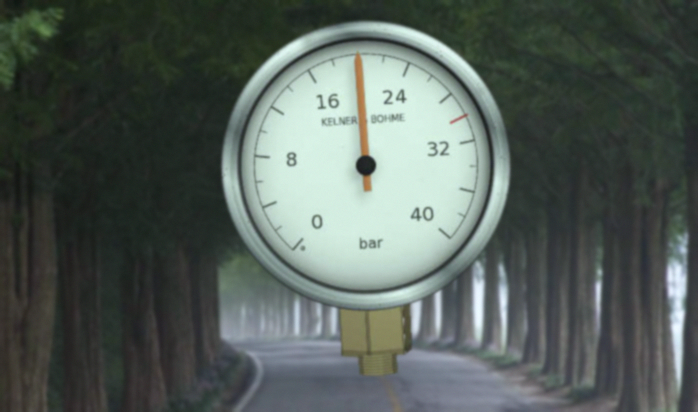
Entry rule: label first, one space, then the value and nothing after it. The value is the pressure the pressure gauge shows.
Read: 20 bar
